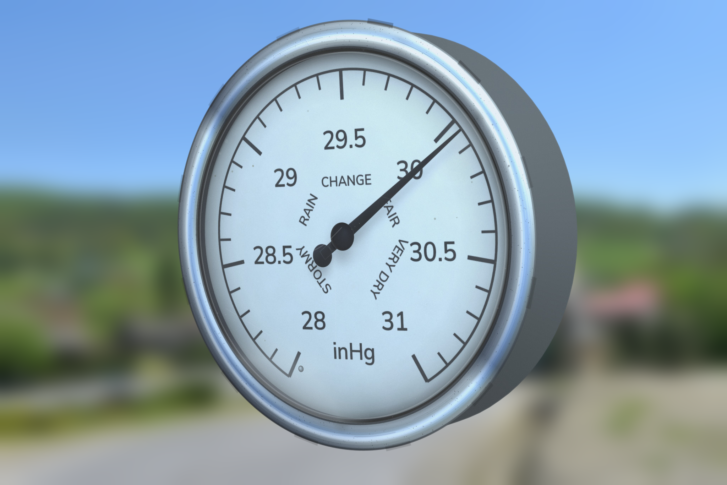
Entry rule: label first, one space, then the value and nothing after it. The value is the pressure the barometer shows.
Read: 30.05 inHg
